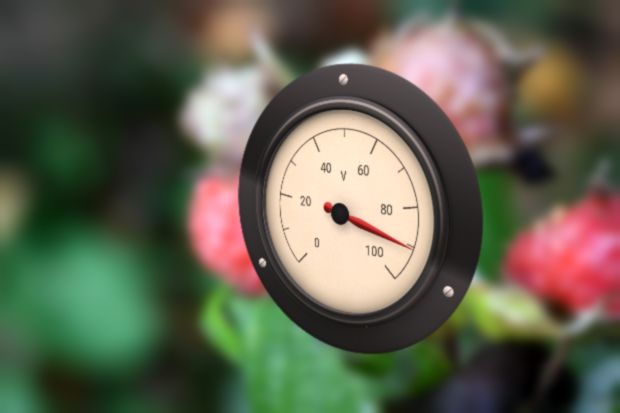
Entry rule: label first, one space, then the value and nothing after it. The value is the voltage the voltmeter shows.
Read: 90 V
